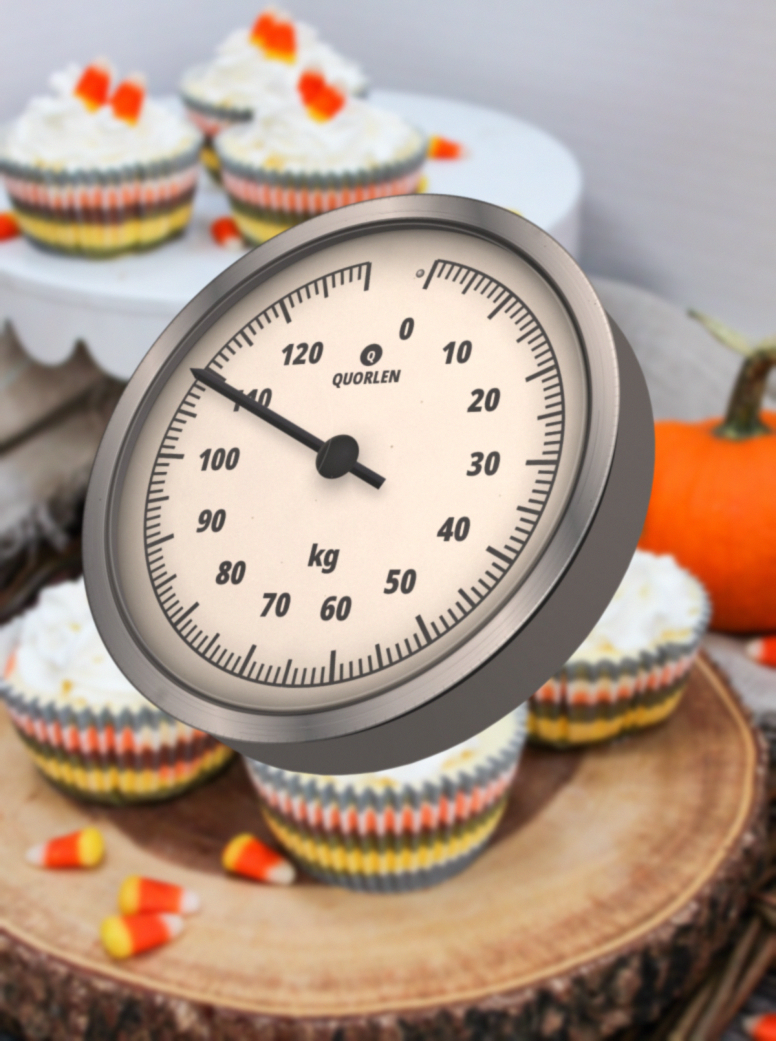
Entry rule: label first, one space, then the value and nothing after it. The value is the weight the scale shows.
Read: 109 kg
